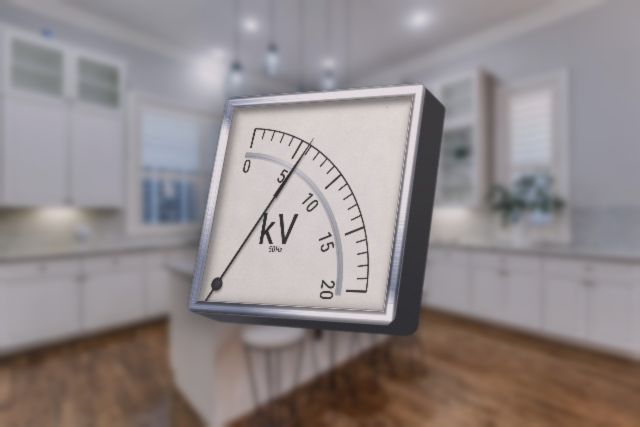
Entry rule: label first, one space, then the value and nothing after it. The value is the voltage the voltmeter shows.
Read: 6 kV
